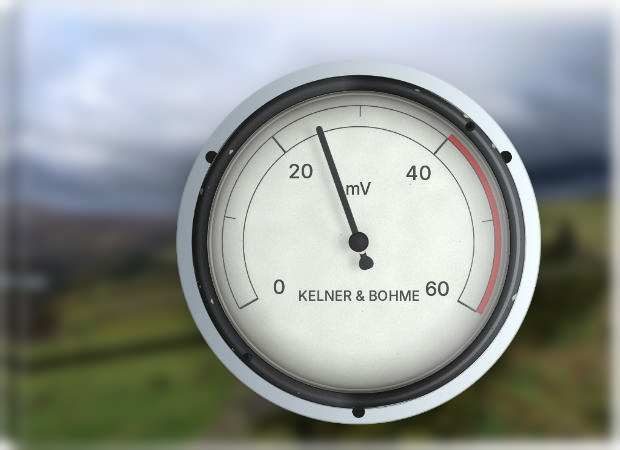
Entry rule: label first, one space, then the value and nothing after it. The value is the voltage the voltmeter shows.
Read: 25 mV
